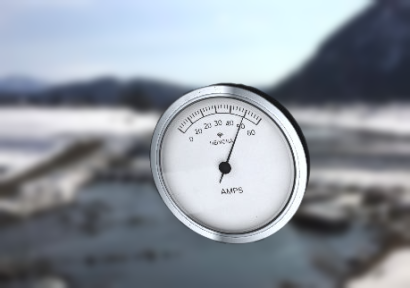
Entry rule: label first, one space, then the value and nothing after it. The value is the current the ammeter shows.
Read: 50 A
